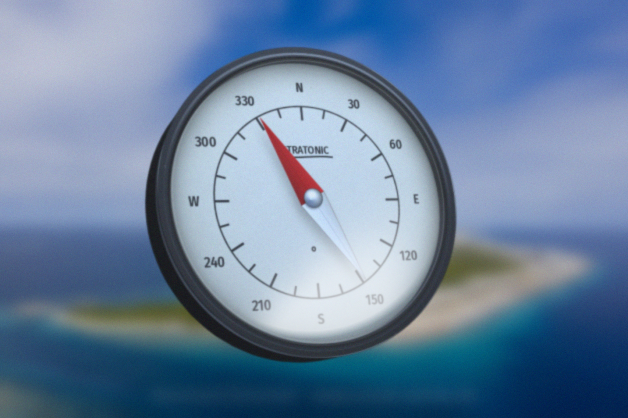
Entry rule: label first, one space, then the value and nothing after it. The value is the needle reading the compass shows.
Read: 330 °
